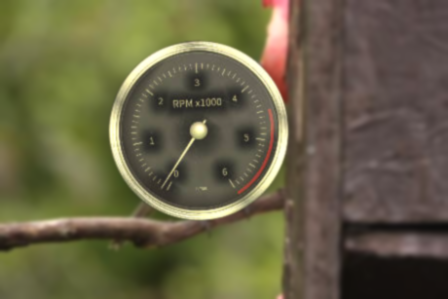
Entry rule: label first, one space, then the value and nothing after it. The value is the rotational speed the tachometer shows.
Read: 100 rpm
